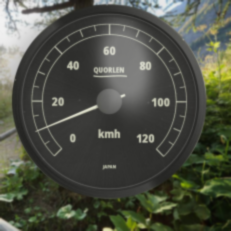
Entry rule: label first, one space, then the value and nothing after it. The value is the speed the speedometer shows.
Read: 10 km/h
